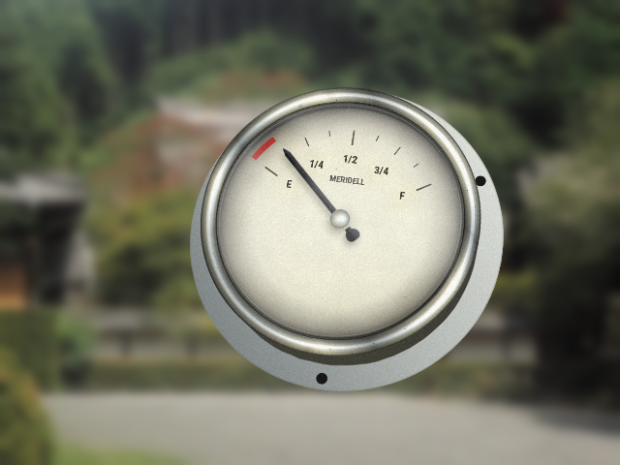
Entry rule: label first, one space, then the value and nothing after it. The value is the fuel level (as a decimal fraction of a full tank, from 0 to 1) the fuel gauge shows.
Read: 0.125
